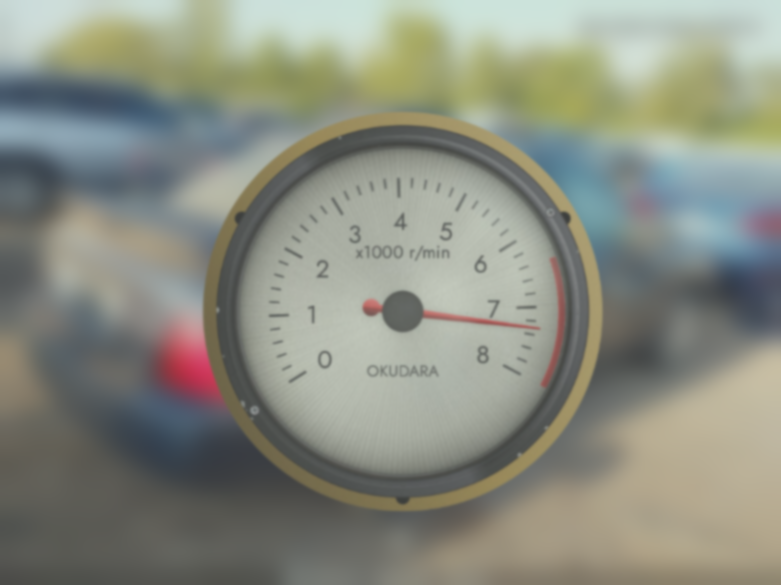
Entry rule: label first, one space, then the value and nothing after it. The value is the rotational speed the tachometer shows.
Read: 7300 rpm
